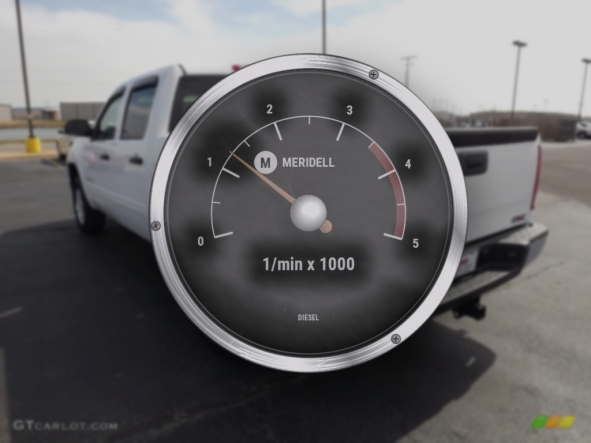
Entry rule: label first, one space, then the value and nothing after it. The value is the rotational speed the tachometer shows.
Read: 1250 rpm
